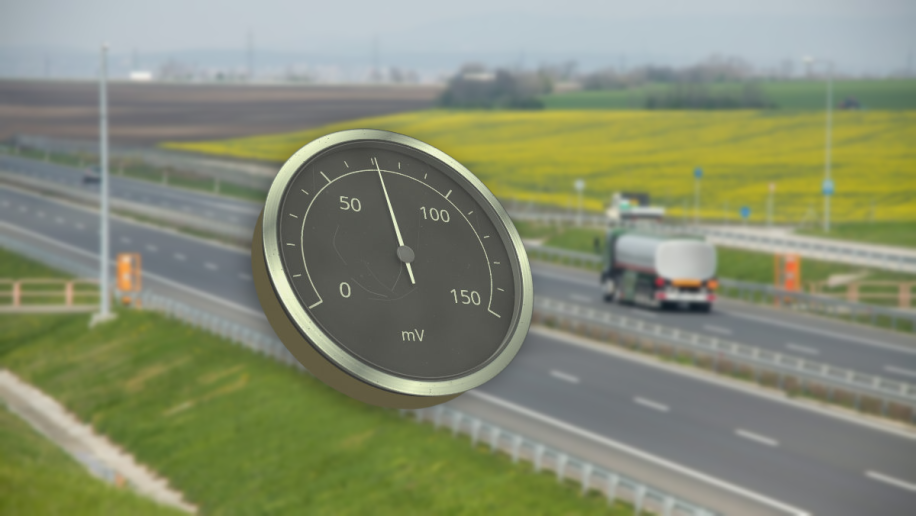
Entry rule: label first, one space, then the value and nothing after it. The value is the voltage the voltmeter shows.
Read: 70 mV
